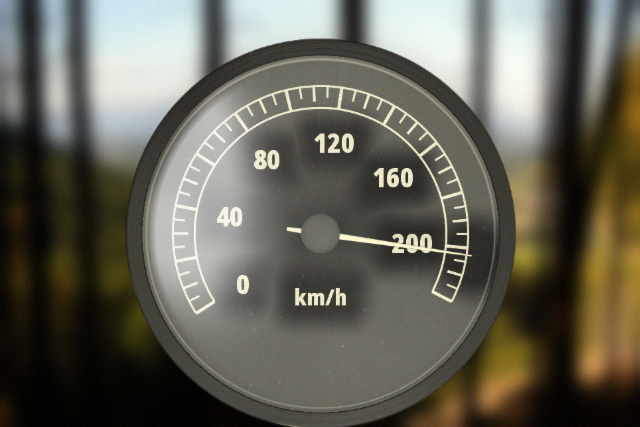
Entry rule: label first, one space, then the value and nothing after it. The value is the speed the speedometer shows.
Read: 202.5 km/h
